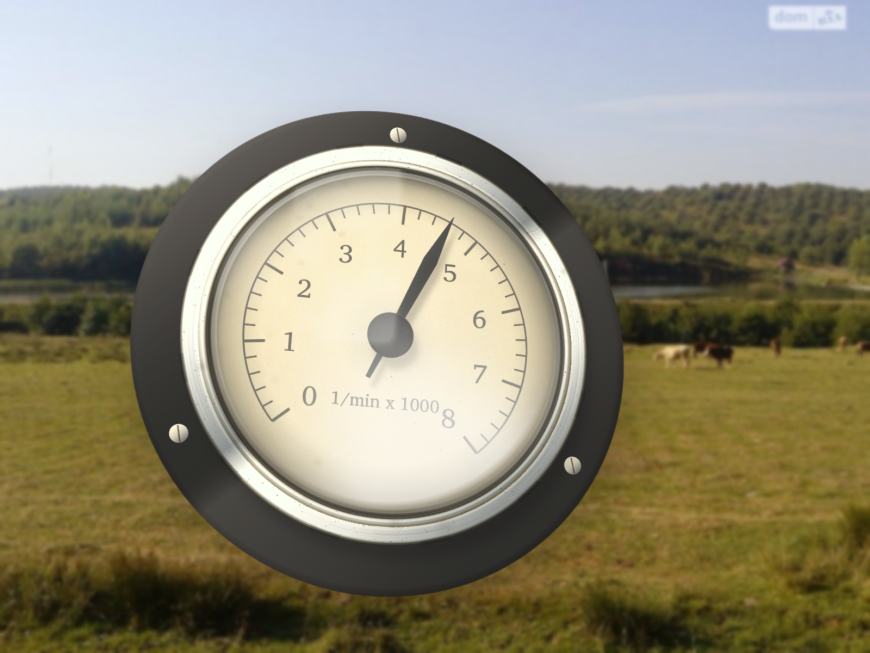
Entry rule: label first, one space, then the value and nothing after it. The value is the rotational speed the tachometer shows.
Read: 4600 rpm
